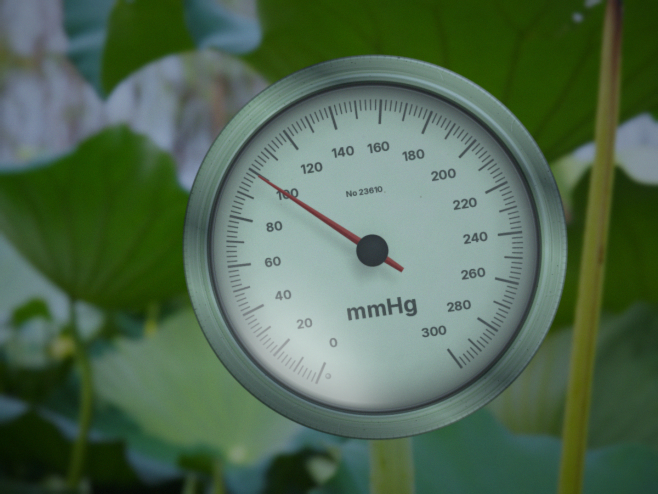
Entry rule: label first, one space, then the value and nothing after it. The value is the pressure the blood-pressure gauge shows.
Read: 100 mmHg
